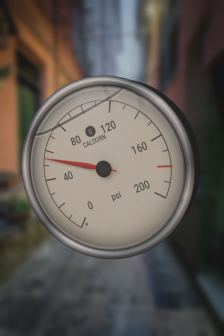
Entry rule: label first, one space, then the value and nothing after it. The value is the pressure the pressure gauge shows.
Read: 55 psi
